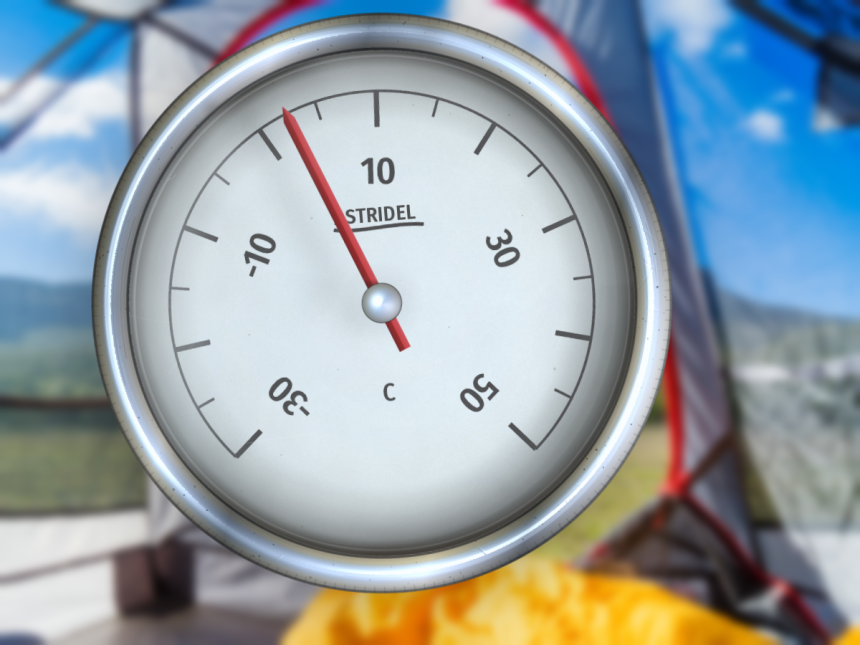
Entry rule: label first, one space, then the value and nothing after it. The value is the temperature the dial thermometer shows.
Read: 2.5 °C
